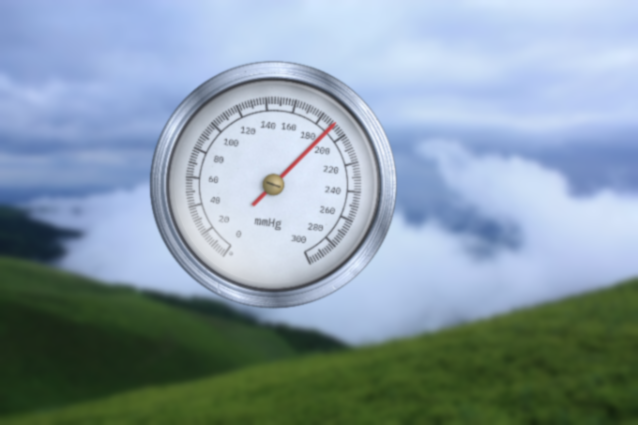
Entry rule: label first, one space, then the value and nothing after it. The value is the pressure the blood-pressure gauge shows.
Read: 190 mmHg
